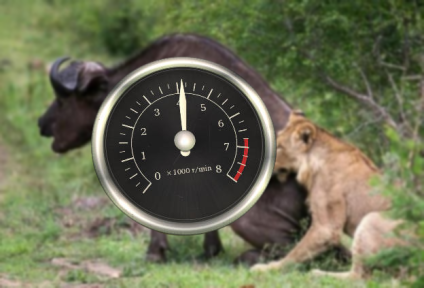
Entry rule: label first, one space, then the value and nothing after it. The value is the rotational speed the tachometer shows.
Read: 4125 rpm
